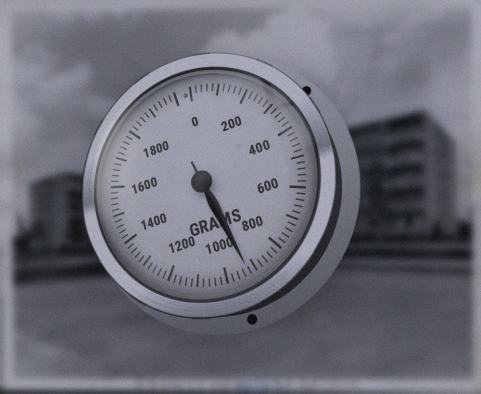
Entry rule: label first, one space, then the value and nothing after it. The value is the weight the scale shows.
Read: 920 g
